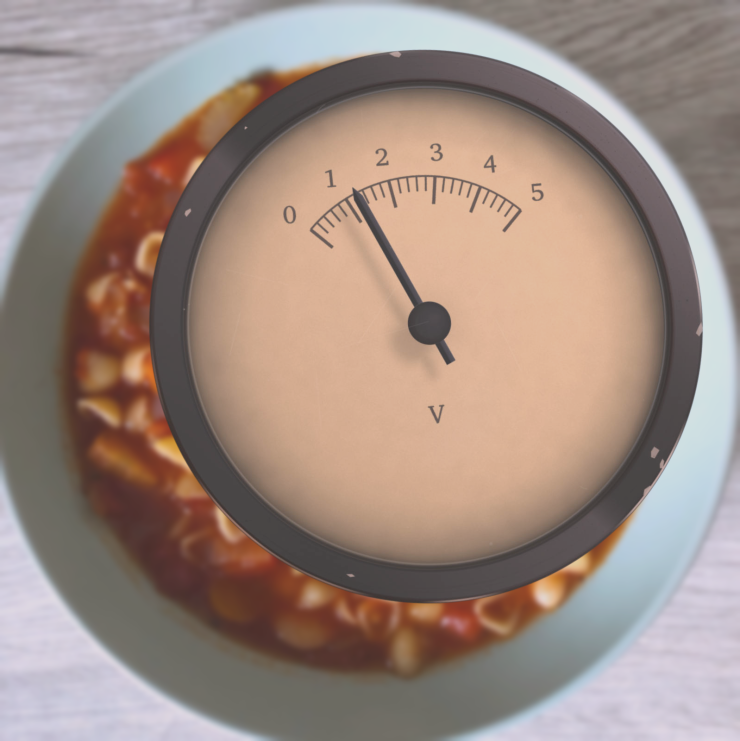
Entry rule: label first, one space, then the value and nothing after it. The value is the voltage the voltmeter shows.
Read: 1.2 V
